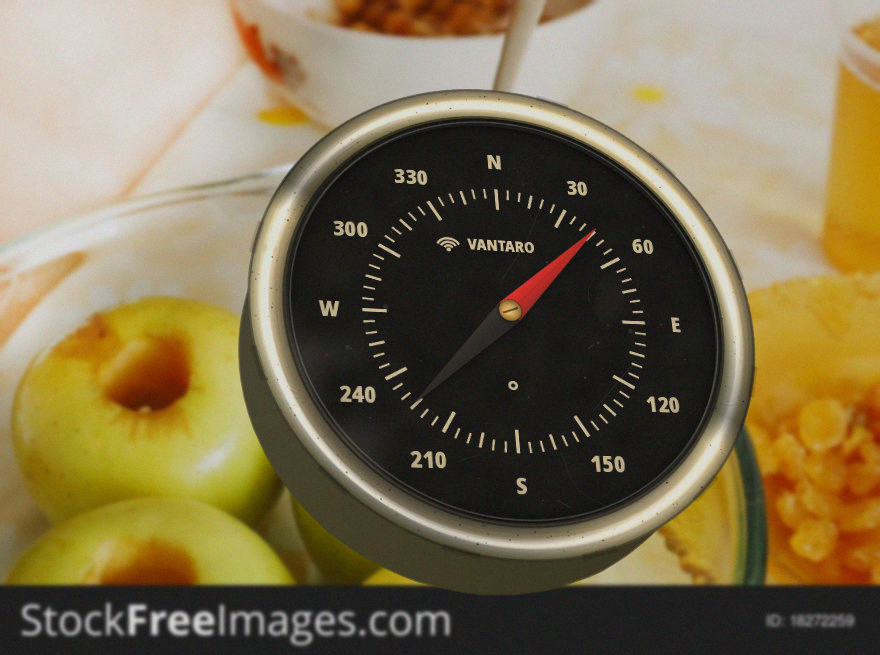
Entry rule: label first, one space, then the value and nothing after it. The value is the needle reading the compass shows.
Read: 45 °
